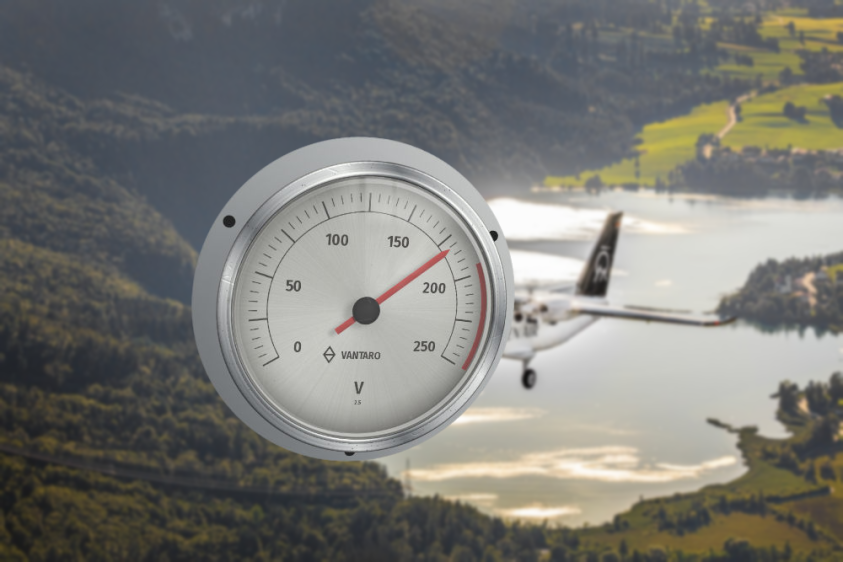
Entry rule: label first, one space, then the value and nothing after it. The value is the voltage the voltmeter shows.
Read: 180 V
